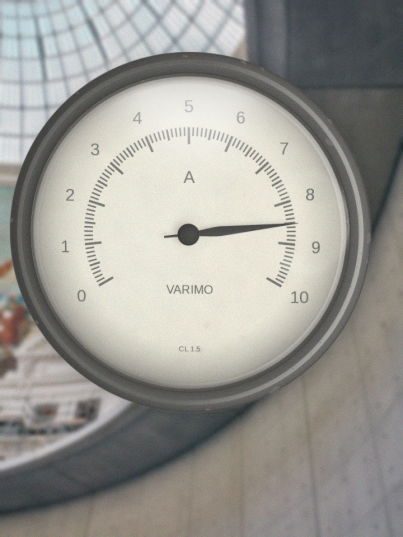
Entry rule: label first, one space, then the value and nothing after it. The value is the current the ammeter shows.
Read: 8.5 A
